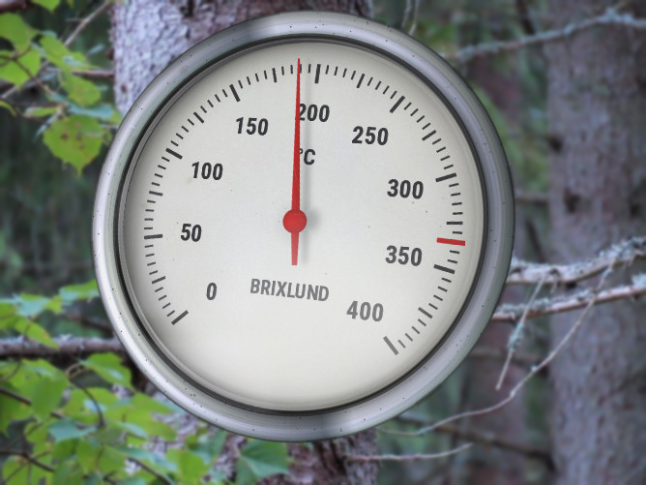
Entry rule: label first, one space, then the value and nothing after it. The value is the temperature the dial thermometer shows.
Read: 190 °C
